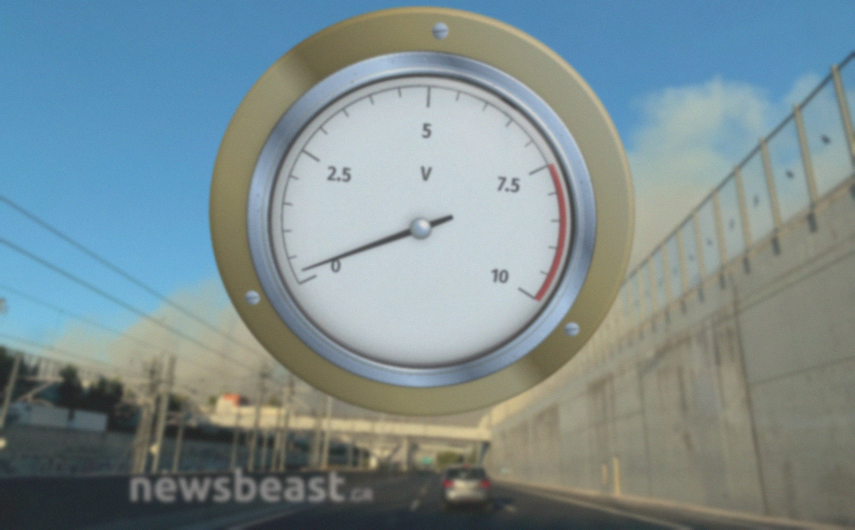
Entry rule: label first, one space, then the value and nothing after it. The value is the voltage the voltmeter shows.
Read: 0.25 V
